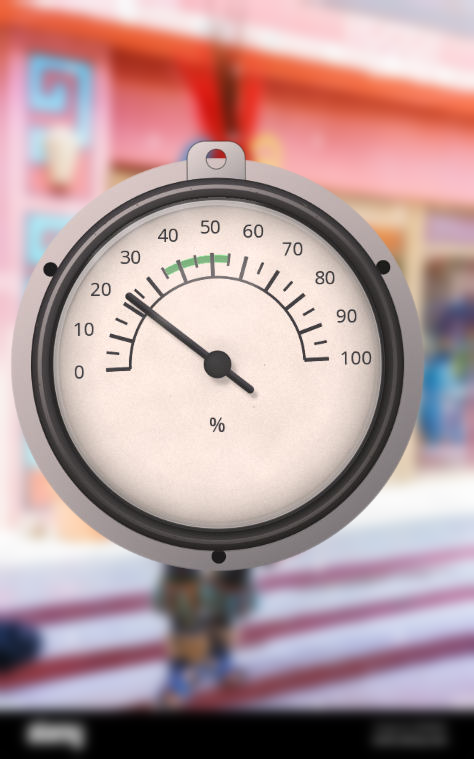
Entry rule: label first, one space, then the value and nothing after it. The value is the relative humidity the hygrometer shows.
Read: 22.5 %
